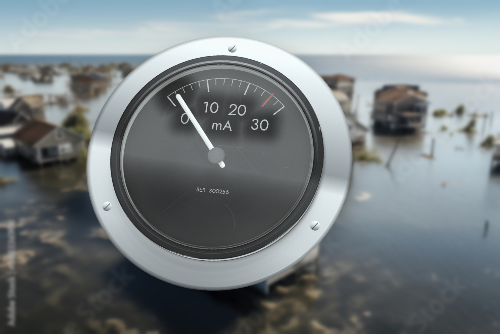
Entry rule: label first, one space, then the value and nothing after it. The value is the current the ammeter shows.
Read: 2 mA
